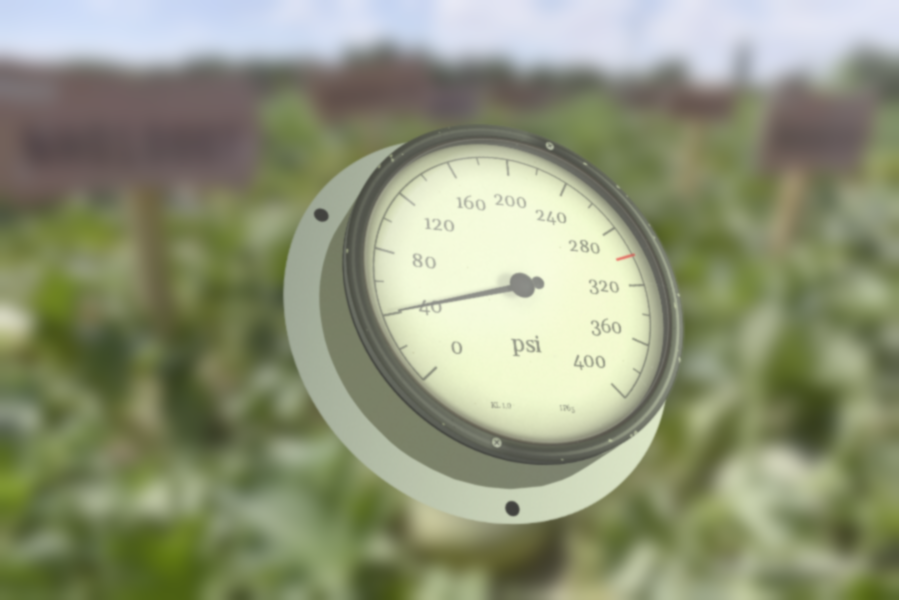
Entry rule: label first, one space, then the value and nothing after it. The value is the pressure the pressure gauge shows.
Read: 40 psi
